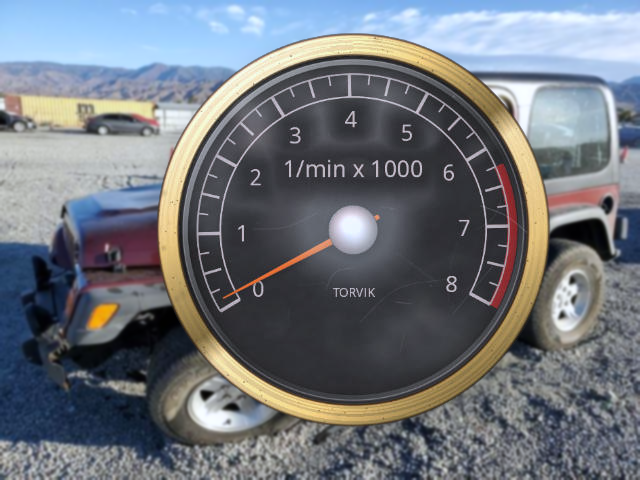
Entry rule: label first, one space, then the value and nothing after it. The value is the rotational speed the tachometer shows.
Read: 125 rpm
